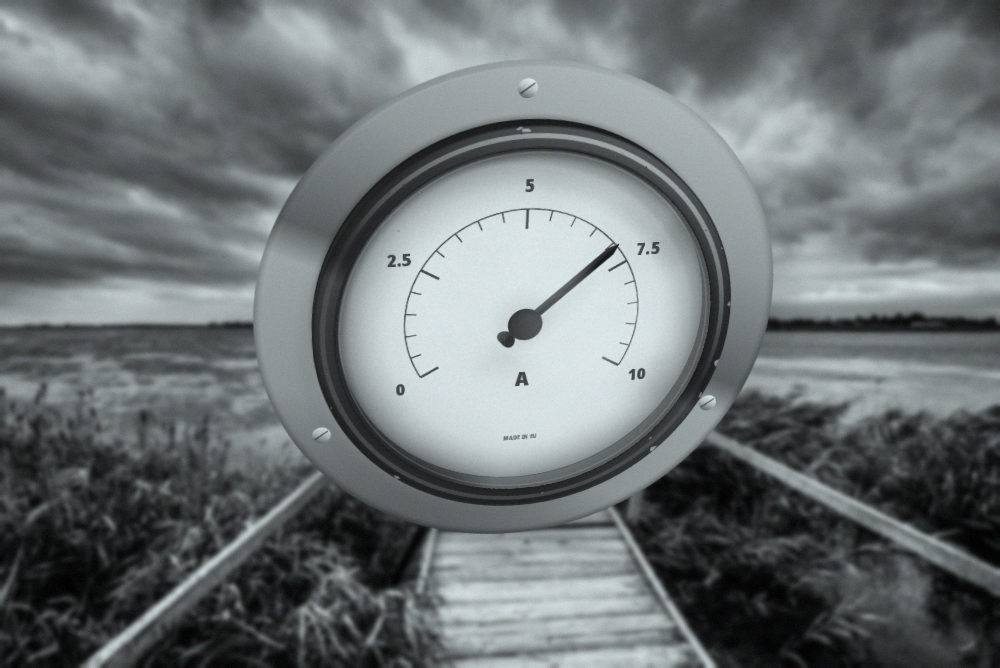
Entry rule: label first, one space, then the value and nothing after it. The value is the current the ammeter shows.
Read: 7 A
